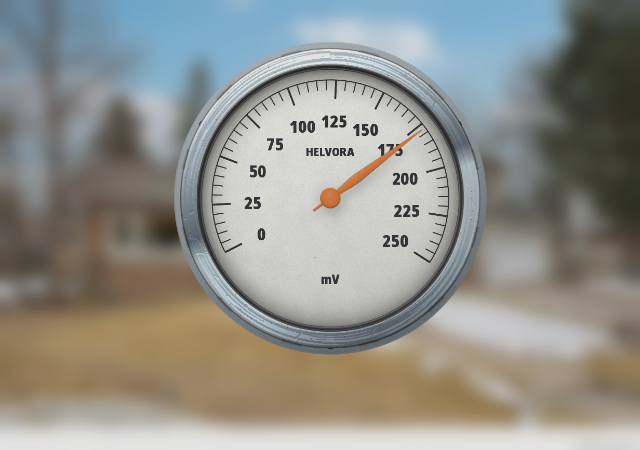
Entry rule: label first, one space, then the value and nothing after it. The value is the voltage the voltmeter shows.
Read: 177.5 mV
